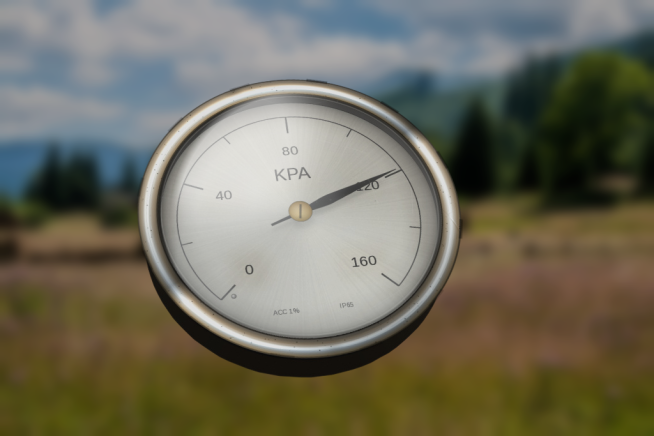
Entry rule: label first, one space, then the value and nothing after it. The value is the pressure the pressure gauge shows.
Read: 120 kPa
